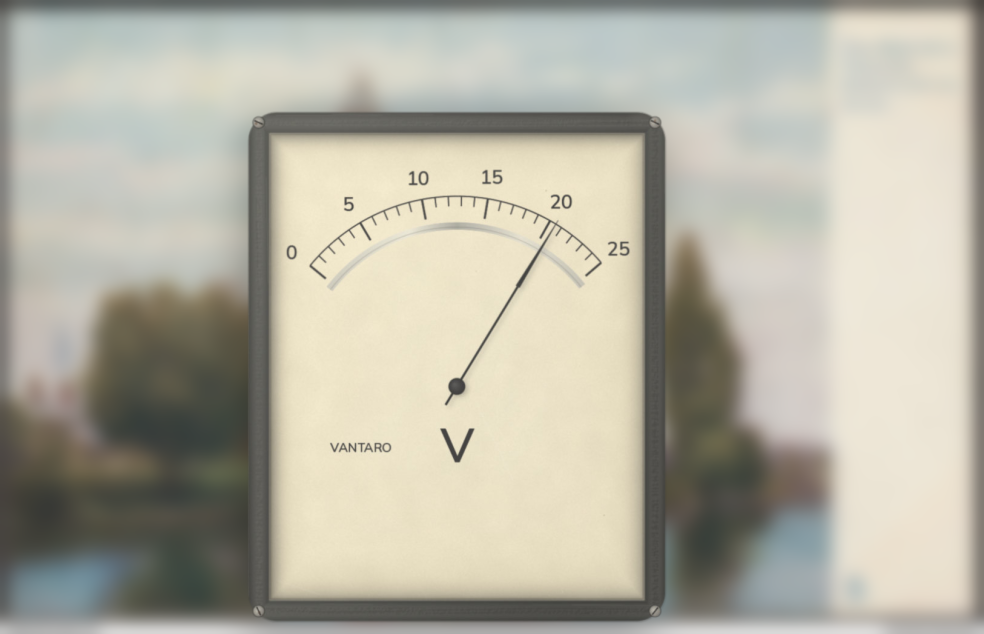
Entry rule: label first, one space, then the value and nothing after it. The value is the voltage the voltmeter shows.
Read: 20.5 V
